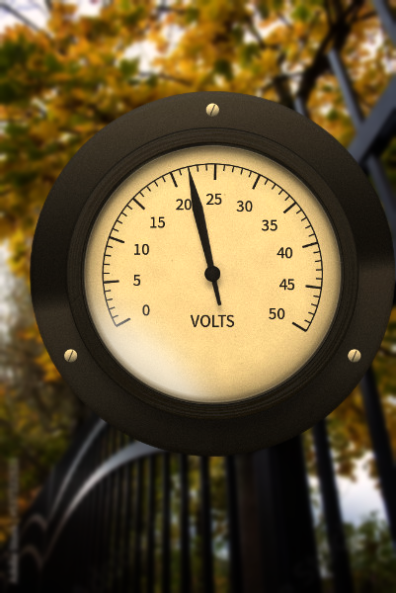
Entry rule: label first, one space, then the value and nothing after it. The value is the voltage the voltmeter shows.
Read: 22 V
